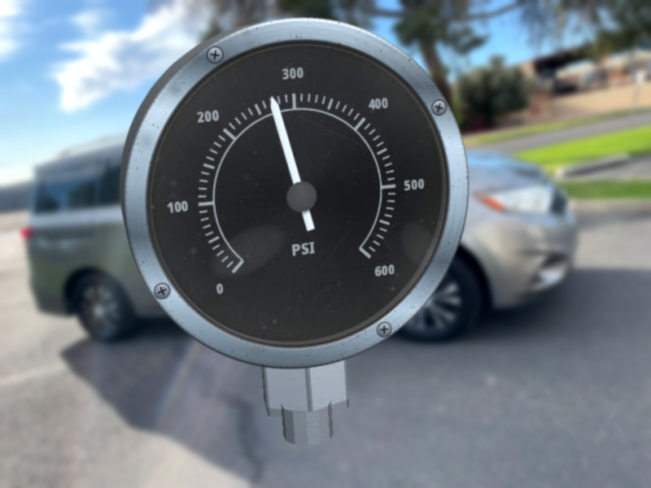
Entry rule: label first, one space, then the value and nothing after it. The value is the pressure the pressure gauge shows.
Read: 270 psi
